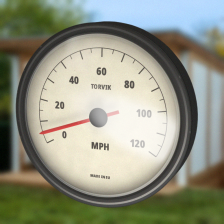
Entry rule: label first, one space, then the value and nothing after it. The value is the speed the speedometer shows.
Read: 5 mph
